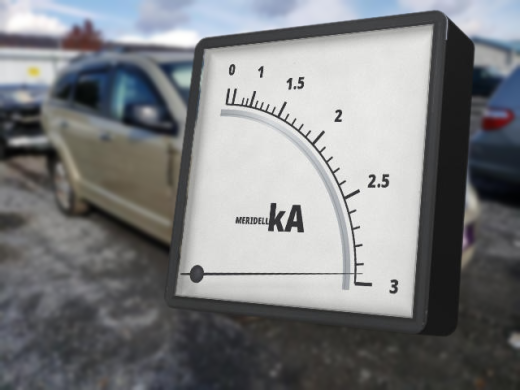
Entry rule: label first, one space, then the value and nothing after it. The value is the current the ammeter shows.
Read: 2.95 kA
